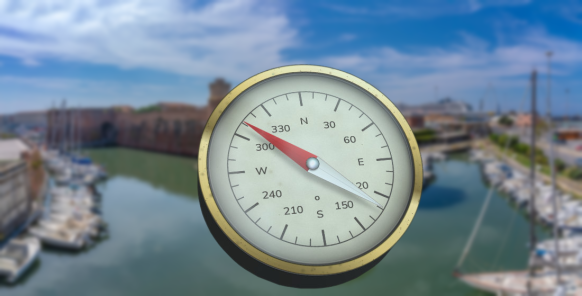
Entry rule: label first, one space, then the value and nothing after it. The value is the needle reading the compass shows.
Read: 310 °
